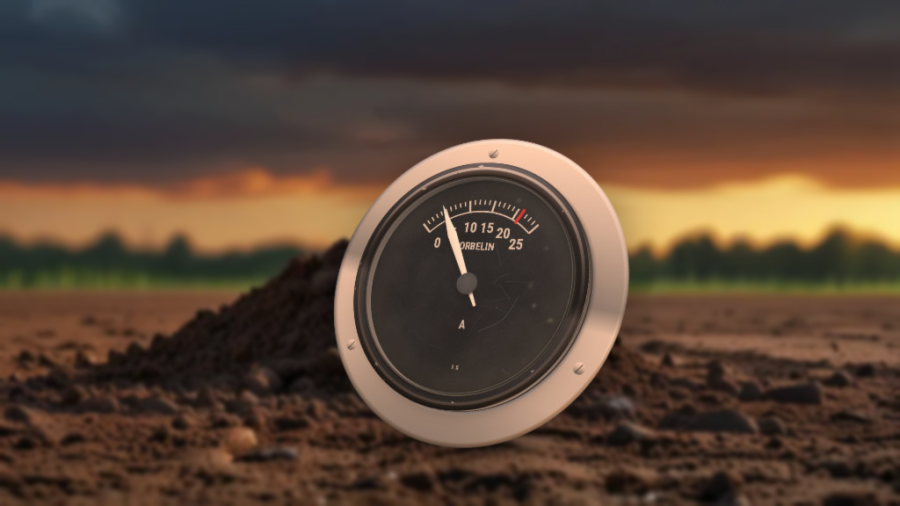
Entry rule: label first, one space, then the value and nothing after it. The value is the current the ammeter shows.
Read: 5 A
